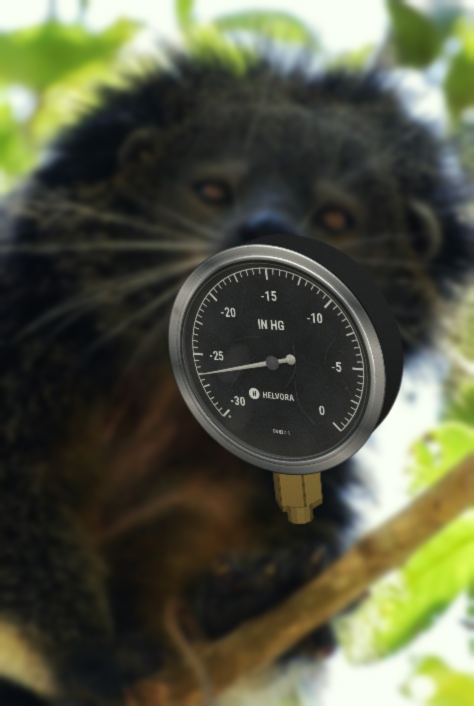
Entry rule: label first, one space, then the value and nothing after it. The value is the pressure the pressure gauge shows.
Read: -26.5 inHg
